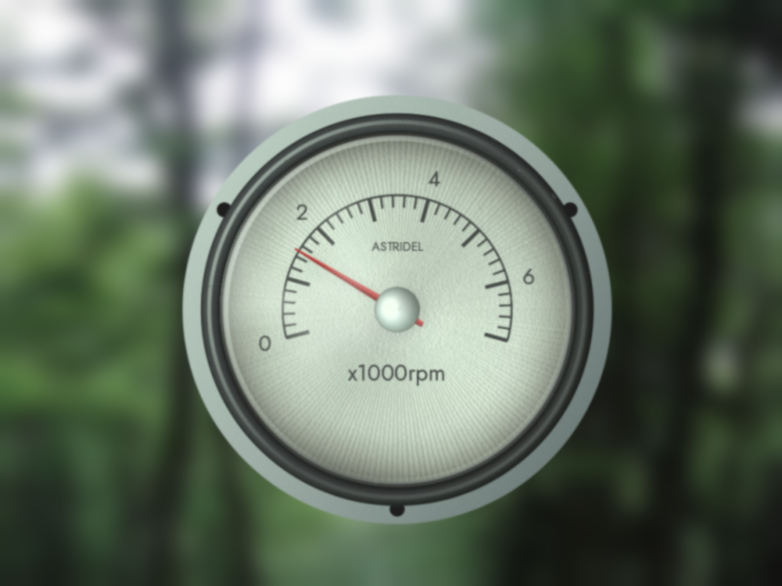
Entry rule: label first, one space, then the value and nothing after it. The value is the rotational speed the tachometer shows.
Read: 1500 rpm
